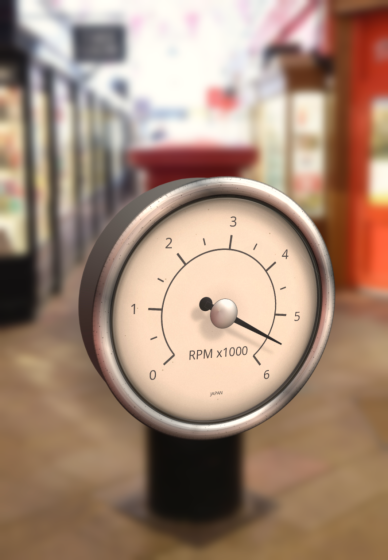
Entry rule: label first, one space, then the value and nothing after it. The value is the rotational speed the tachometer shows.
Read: 5500 rpm
